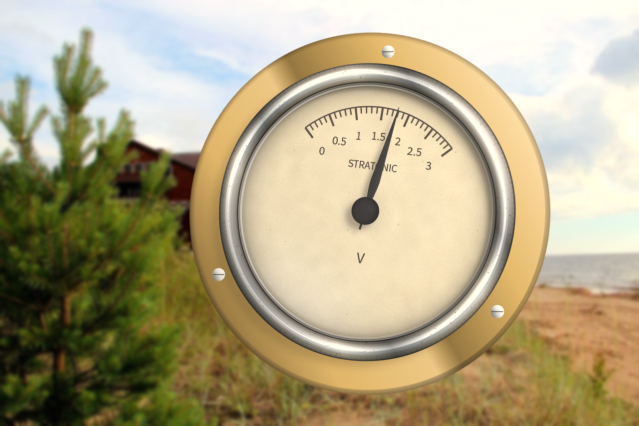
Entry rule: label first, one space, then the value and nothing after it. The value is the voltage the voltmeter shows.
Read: 1.8 V
